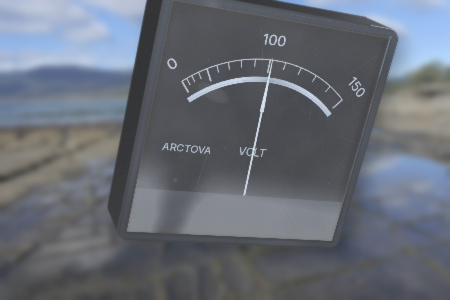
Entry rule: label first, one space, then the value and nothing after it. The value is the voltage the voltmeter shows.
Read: 100 V
